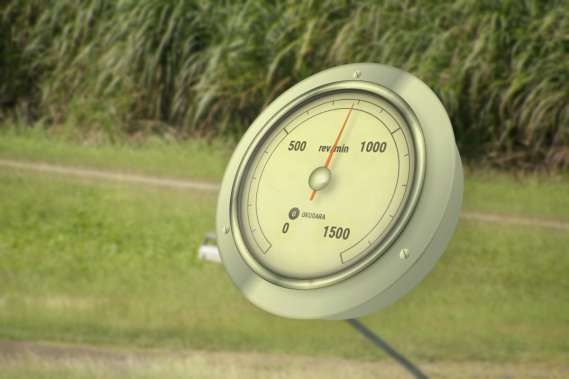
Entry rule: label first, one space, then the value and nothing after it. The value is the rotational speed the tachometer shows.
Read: 800 rpm
